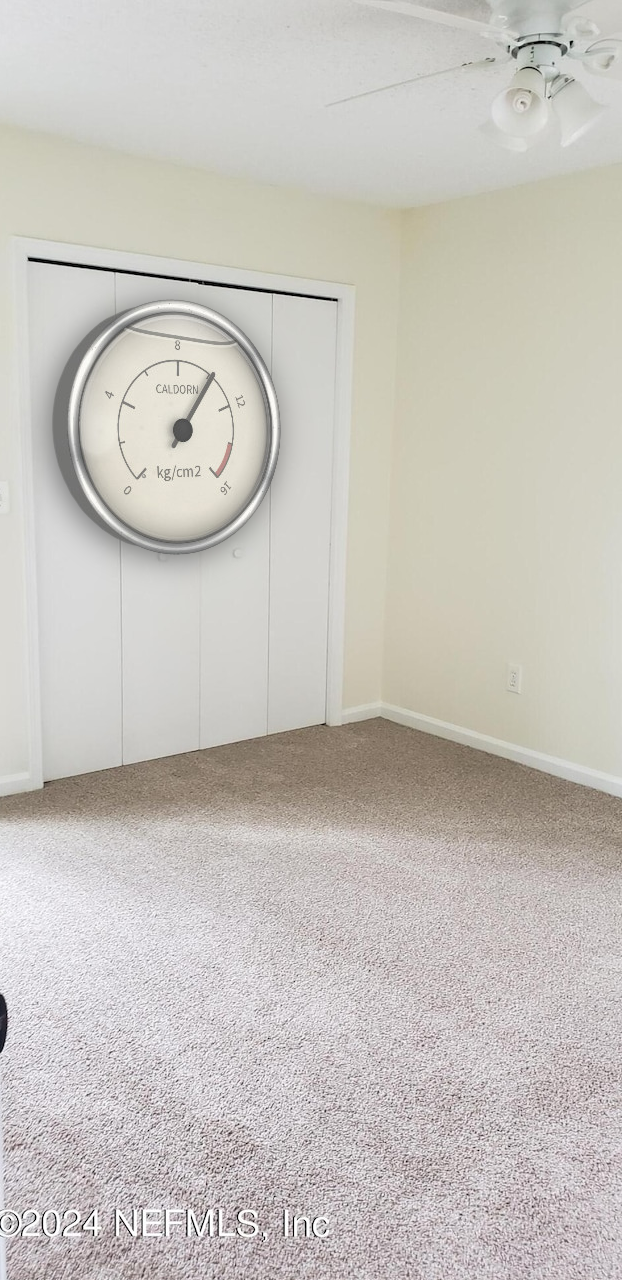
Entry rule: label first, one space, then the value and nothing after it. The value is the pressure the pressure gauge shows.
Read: 10 kg/cm²
